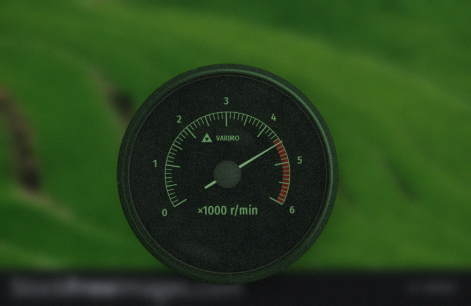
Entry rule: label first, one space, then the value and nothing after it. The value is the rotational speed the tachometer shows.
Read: 4500 rpm
